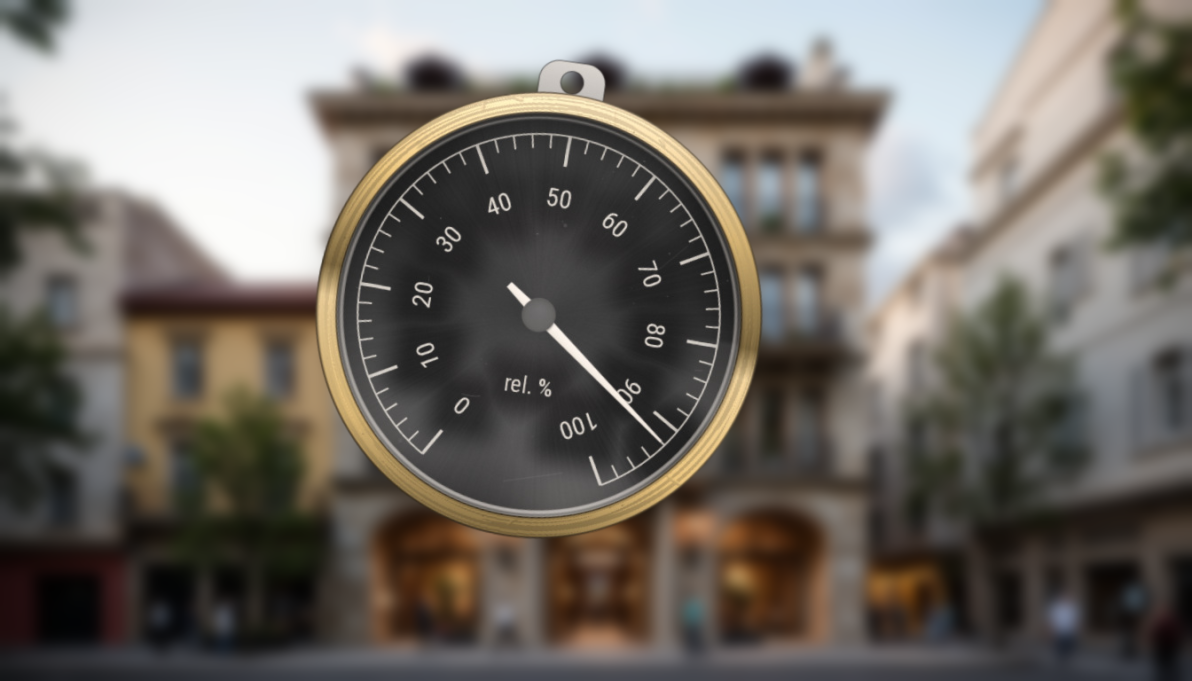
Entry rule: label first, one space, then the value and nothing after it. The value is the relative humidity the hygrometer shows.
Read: 92 %
